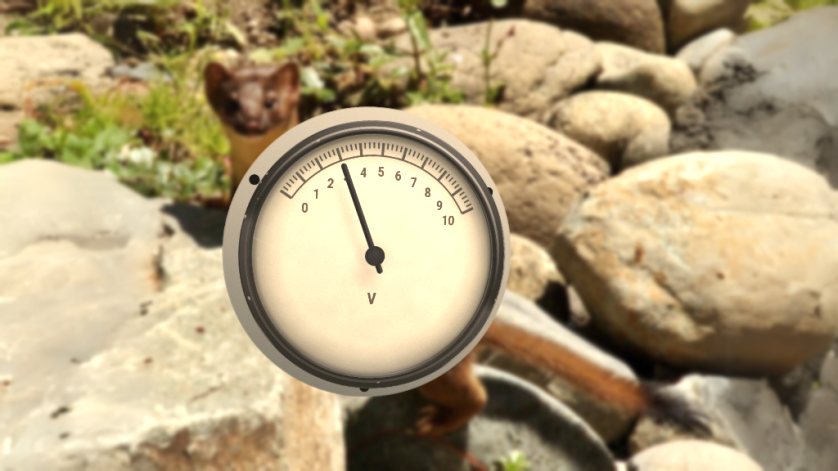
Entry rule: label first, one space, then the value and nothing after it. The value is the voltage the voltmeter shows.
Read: 3 V
